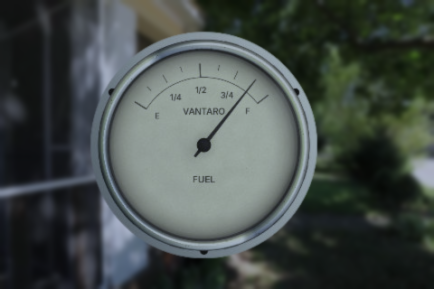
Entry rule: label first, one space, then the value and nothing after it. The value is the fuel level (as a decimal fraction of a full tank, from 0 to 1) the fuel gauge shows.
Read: 0.875
